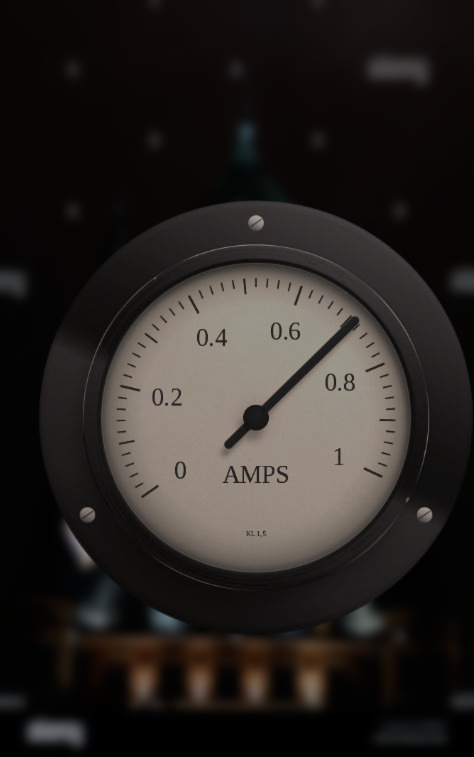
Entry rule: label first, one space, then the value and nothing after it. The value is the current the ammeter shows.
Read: 0.71 A
